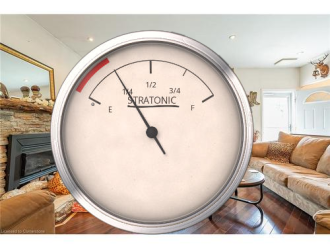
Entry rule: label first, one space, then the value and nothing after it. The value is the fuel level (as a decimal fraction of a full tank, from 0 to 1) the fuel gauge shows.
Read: 0.25
